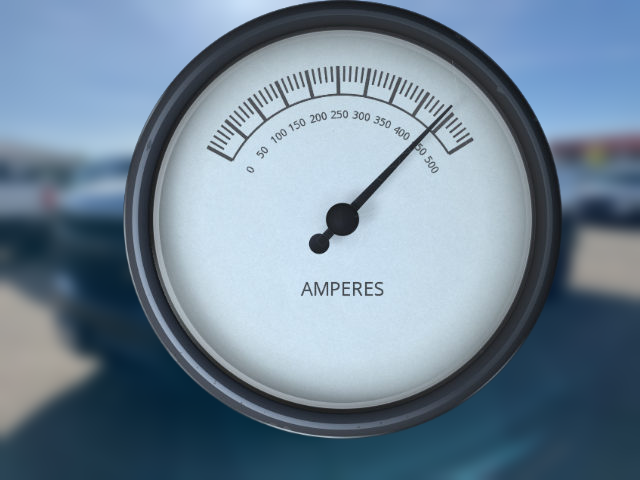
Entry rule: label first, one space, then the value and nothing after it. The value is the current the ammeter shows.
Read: 440 A
